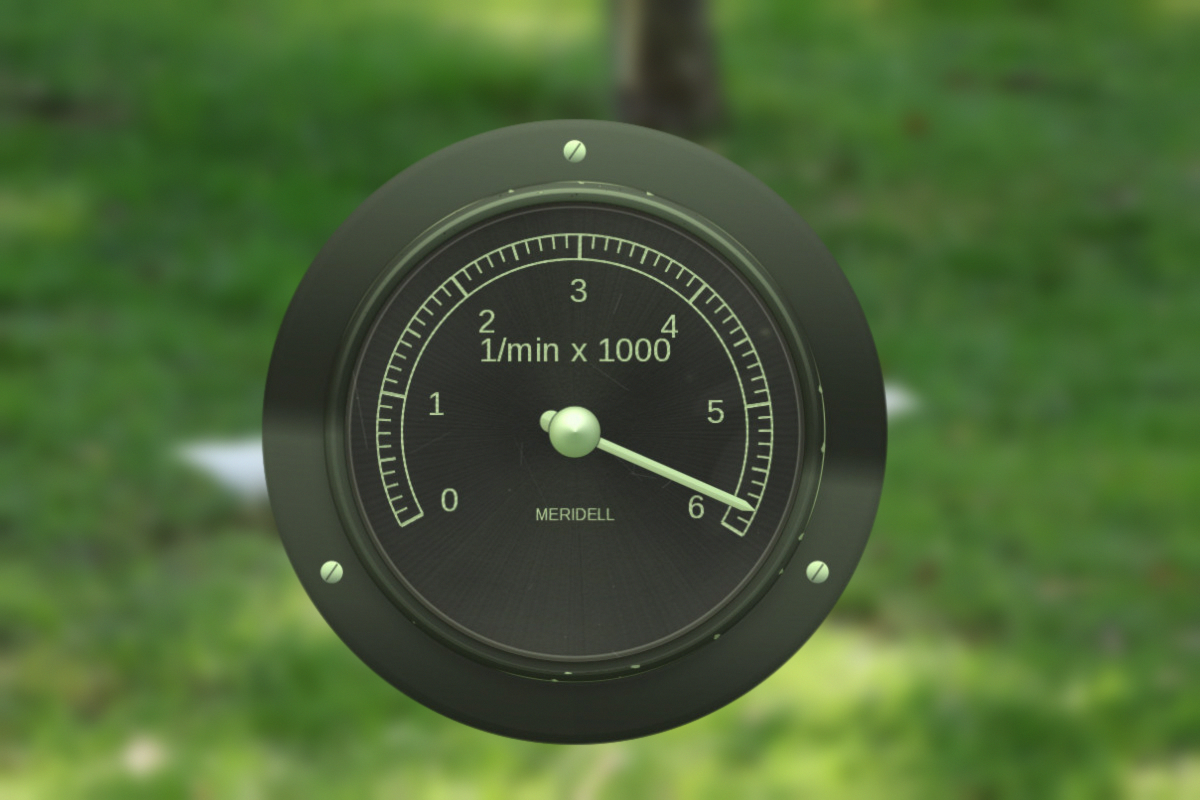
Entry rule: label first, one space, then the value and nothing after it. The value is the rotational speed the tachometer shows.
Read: 5800 rpm
